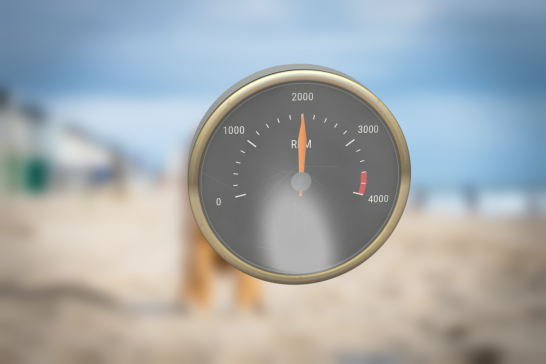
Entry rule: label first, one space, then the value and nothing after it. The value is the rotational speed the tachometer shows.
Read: 2000 rpm
